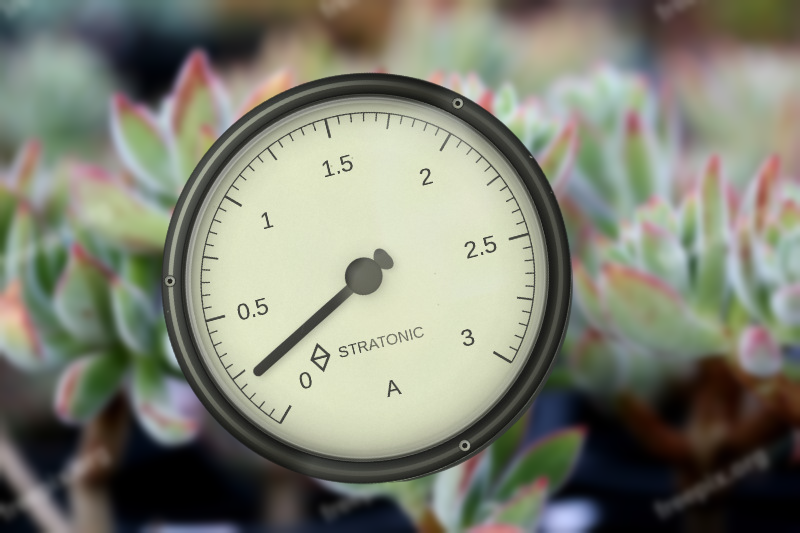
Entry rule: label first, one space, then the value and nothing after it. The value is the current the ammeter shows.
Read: 0.2 A
